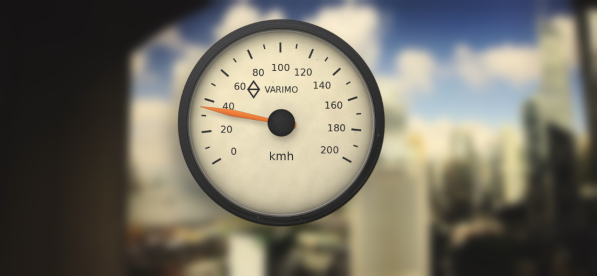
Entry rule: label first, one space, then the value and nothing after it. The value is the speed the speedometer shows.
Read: 35 km/h
